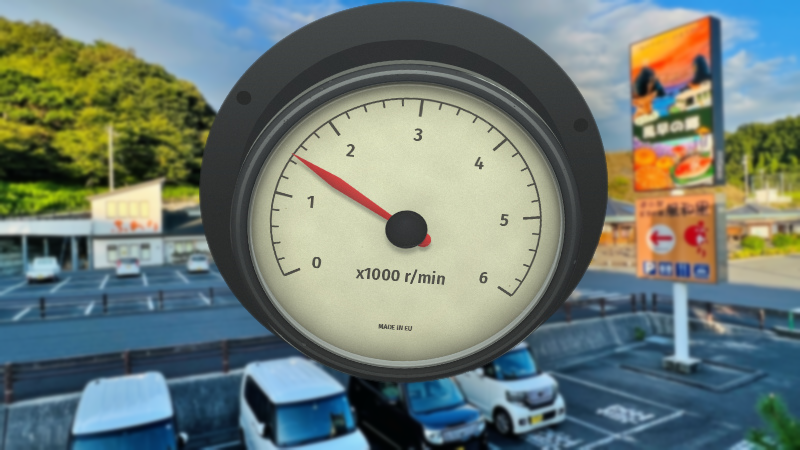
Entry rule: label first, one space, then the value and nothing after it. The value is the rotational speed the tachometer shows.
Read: 1500 rpm
